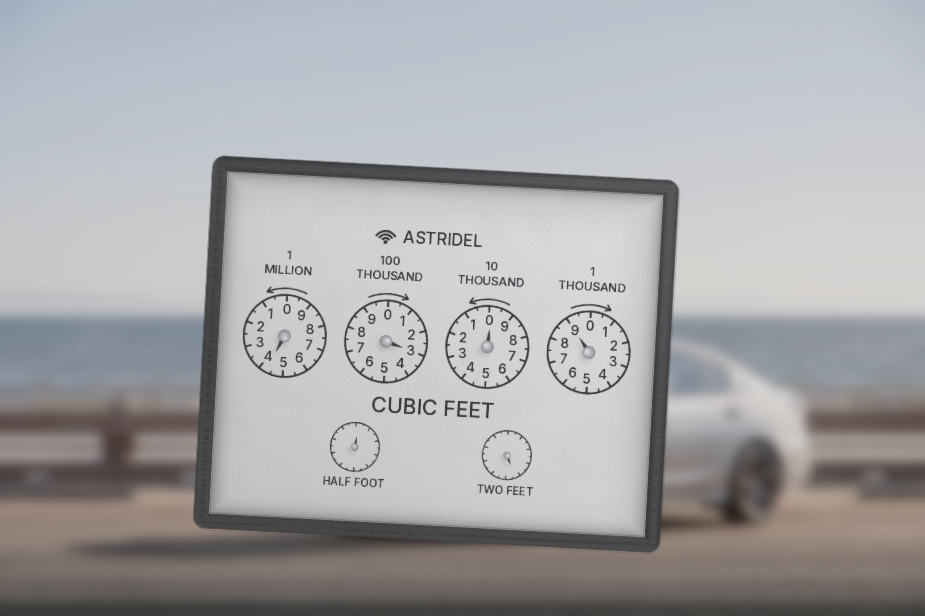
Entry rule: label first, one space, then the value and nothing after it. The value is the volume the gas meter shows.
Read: 429900 ft³
